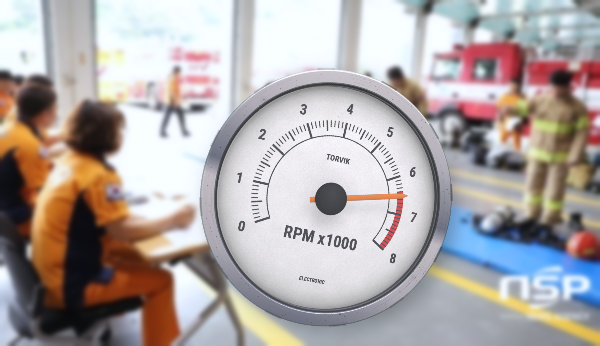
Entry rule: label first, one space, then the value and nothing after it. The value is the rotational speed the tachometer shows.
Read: 6500 rpm
